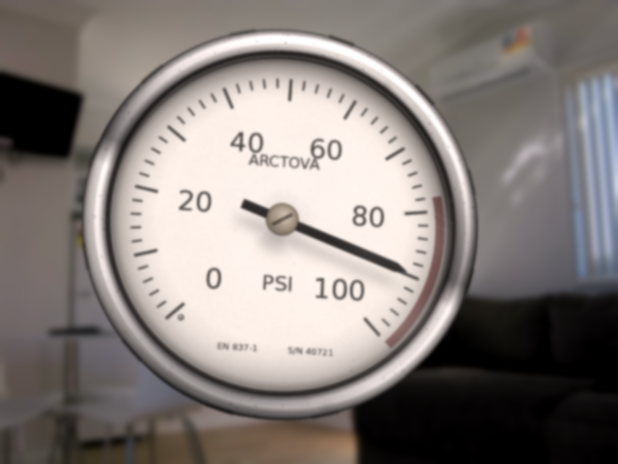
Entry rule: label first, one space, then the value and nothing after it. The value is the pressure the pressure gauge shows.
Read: 90 psi
